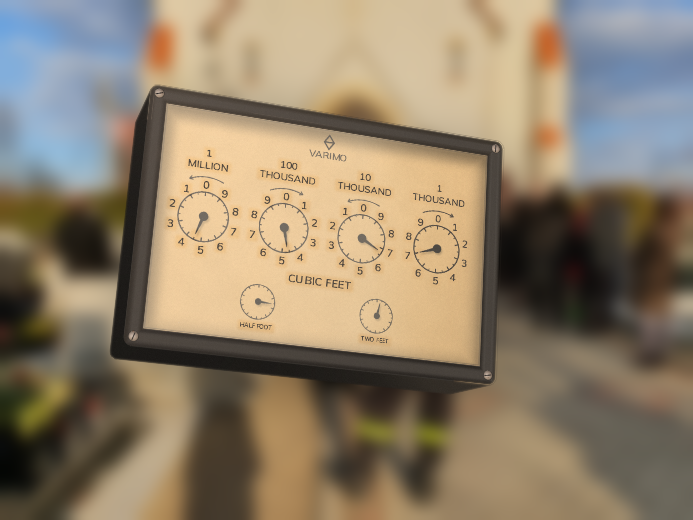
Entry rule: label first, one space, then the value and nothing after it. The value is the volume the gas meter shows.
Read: 446700 ft³
